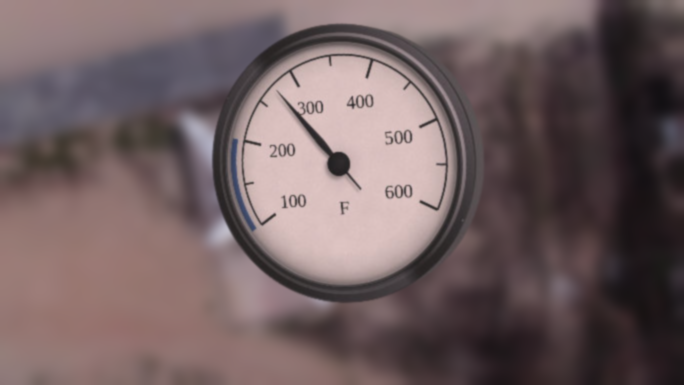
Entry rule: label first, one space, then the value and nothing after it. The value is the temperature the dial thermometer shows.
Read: 275 °F
